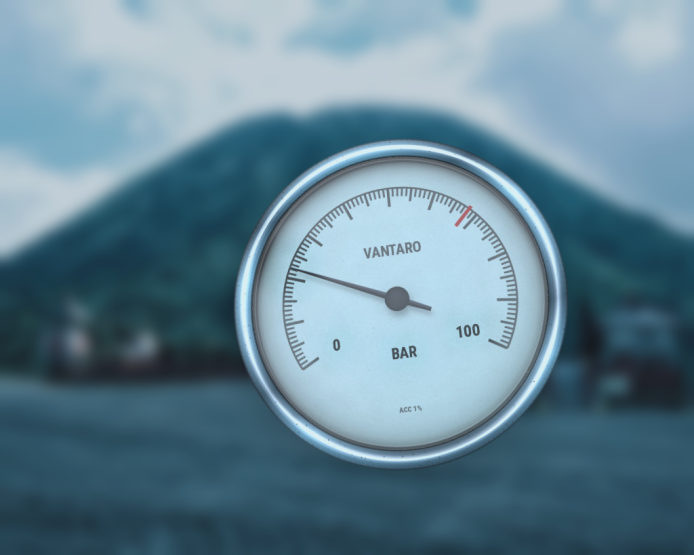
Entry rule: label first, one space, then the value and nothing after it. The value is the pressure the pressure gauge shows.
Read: 22 bar
